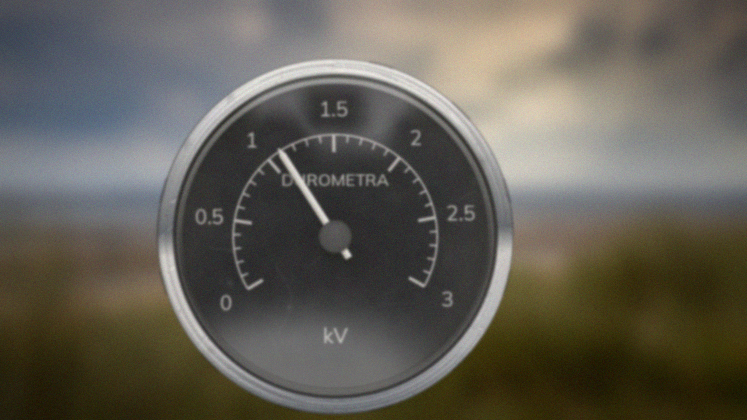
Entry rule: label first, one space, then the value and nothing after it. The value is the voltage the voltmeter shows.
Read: 1.1 kV
